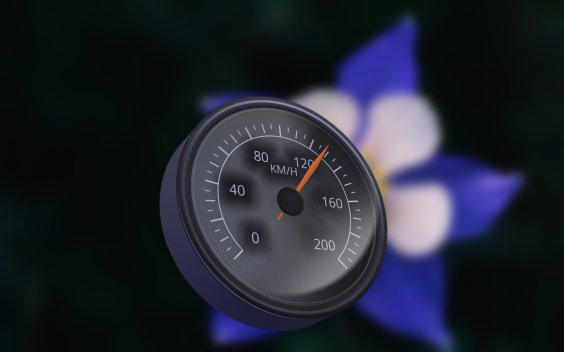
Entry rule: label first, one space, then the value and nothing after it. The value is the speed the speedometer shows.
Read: 127.5 km/h
